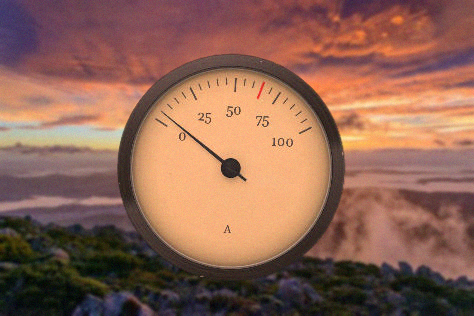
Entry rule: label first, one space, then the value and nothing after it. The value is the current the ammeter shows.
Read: 5 A
